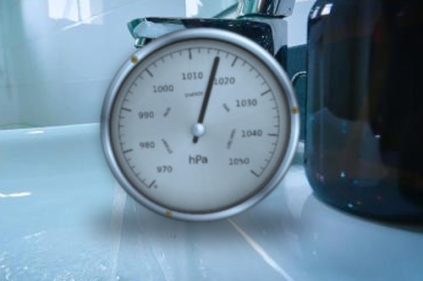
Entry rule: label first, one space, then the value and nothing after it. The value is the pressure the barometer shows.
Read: 1016 hPa
